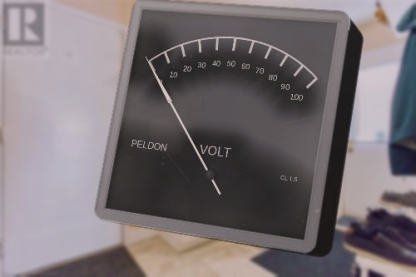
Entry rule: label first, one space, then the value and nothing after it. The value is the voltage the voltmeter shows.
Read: 0 V
